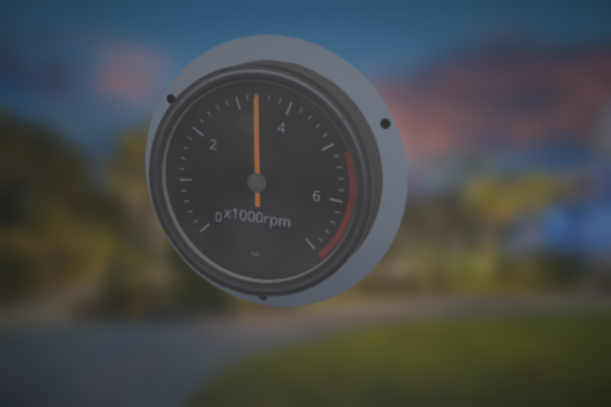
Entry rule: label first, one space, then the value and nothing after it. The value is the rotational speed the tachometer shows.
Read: 3400 rpm
